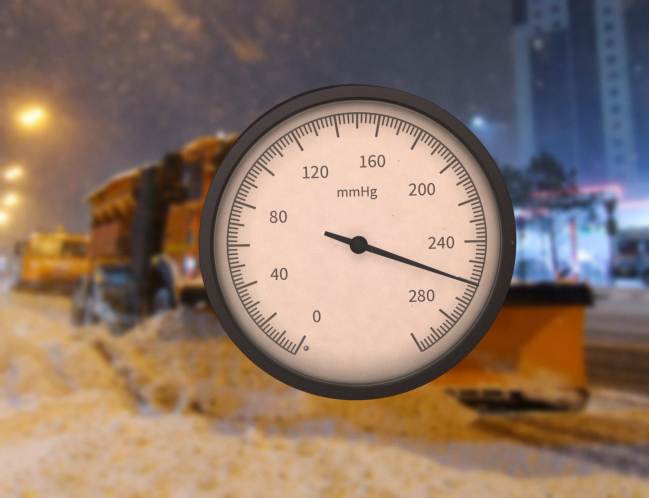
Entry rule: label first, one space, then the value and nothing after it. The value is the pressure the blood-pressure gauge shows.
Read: 260 mmHg
